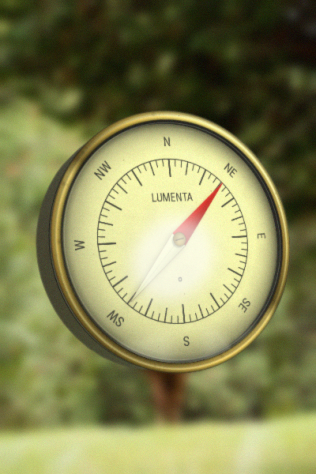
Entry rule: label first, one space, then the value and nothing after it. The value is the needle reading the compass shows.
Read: 45 °
